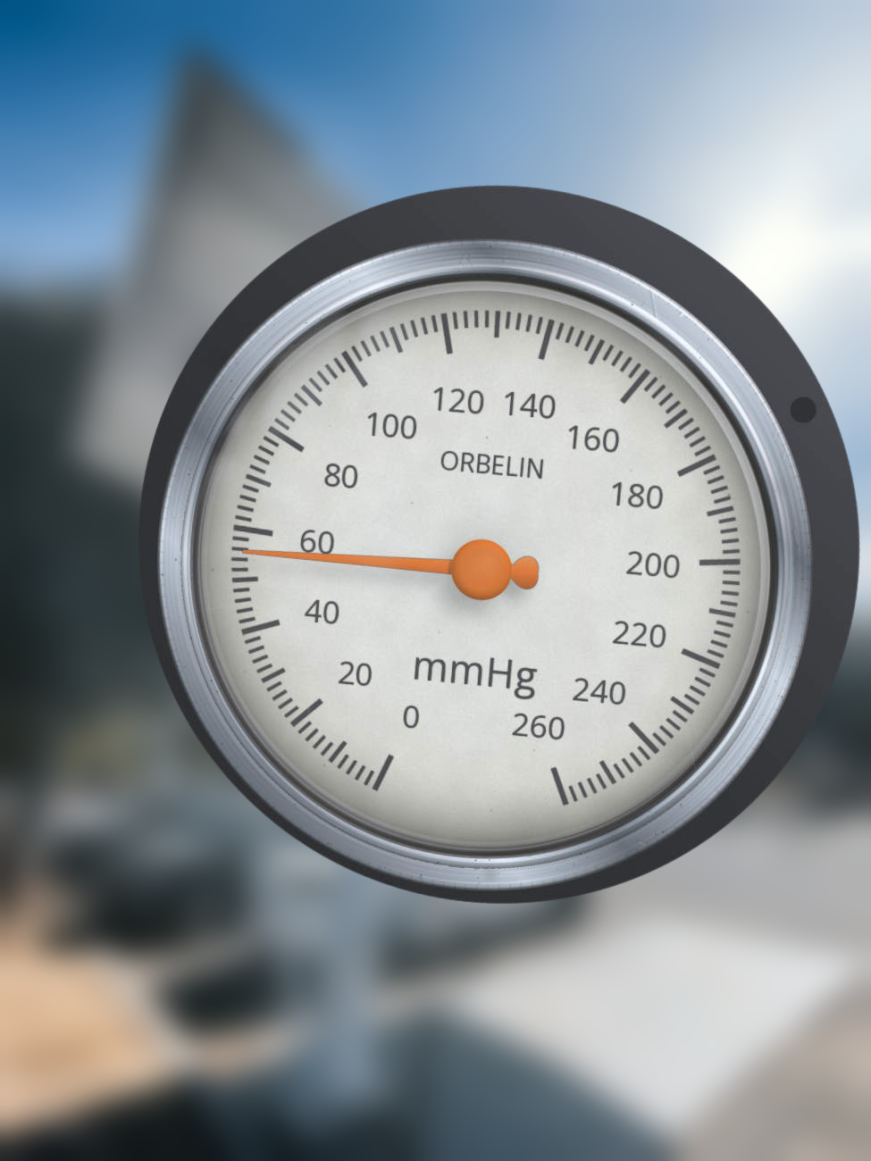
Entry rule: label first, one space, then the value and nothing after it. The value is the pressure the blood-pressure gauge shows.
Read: 56 mmHg
